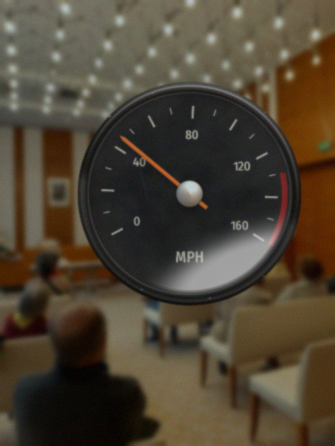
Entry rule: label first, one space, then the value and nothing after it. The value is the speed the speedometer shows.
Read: 45 mph
